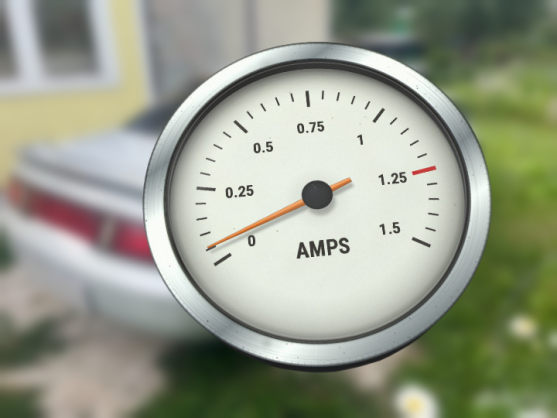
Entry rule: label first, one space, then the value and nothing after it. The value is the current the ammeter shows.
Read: 0.05 A
